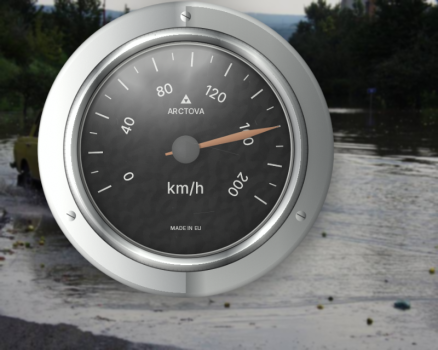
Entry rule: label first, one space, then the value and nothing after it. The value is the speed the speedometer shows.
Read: 160 km/h
